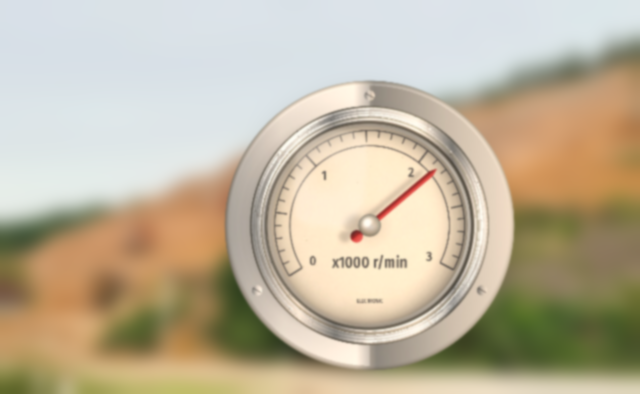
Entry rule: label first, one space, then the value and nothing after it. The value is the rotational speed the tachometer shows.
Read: 2150 rpm
